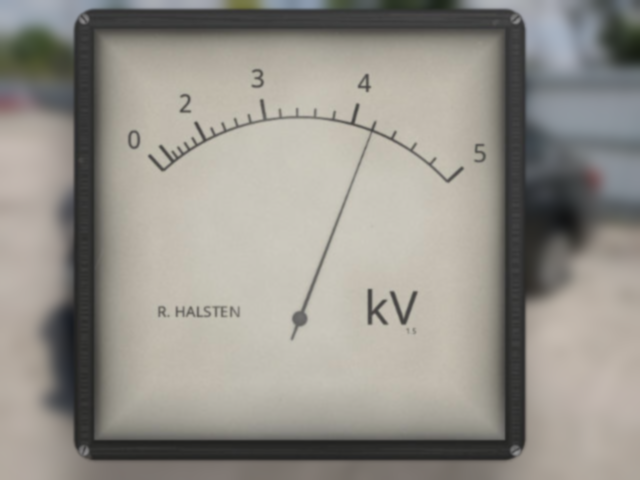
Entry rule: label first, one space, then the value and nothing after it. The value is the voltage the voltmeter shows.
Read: 4.2 kV
